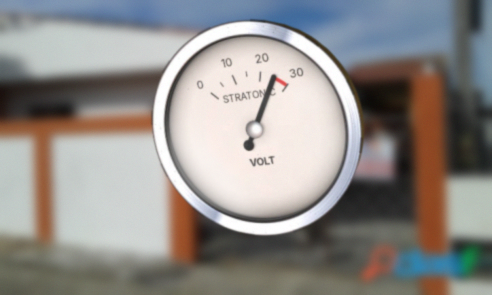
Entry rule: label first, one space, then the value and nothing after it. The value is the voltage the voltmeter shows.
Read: 25 V
